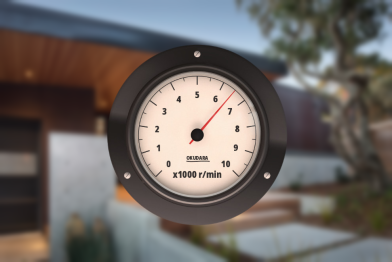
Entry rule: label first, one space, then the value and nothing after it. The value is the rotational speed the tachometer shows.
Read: 6500 rpm
